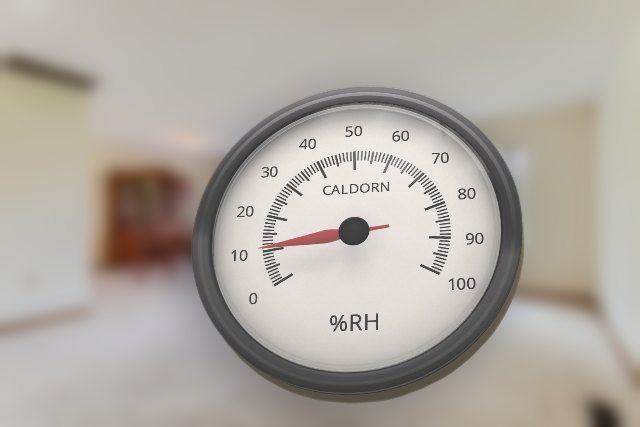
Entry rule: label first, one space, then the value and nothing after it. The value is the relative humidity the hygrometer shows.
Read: 10 %
